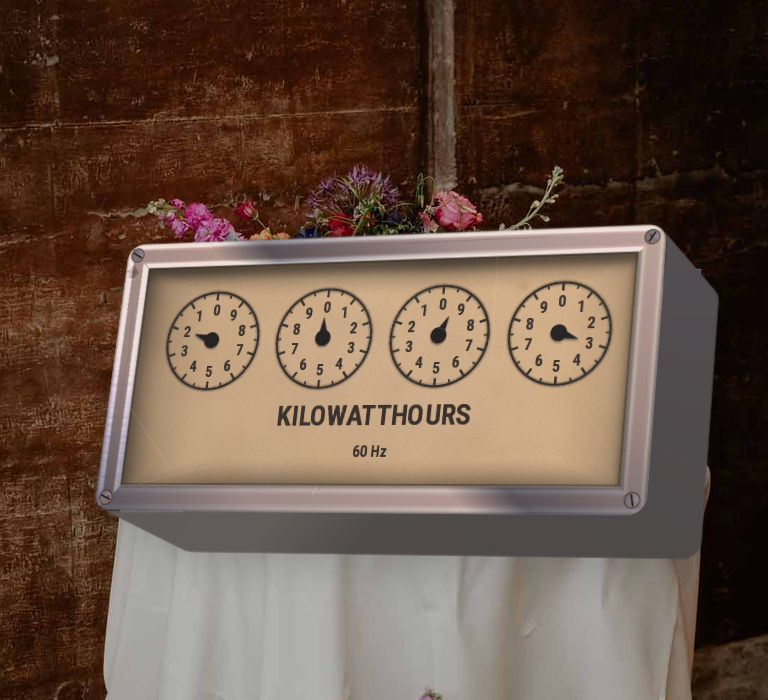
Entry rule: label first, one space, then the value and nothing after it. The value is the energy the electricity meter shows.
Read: 1993 kWh
